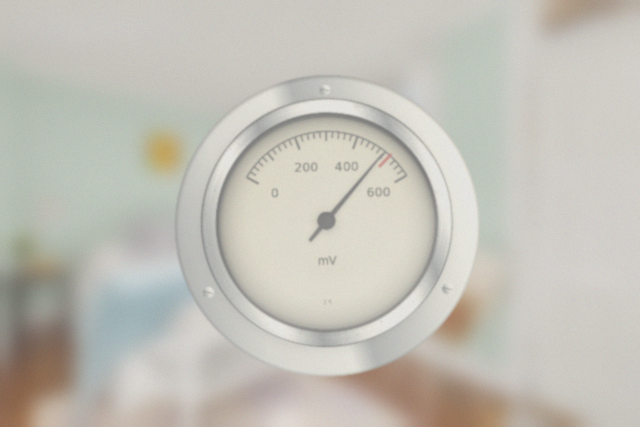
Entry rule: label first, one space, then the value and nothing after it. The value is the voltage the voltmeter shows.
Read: 500 mV
